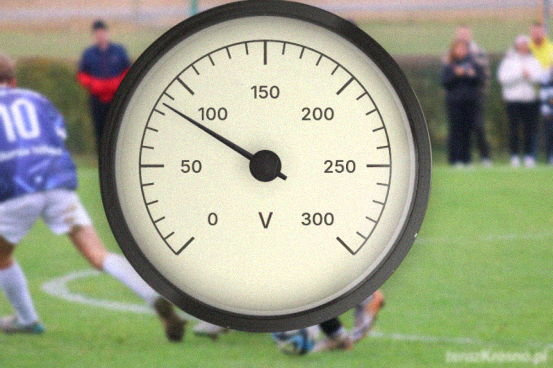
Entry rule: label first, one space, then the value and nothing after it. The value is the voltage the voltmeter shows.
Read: 85 V
